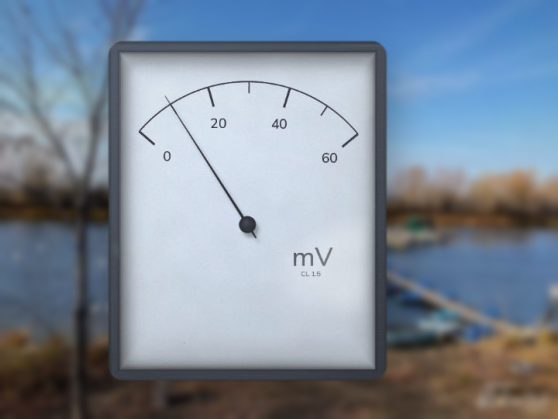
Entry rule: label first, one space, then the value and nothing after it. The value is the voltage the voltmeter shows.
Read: 10 mV
